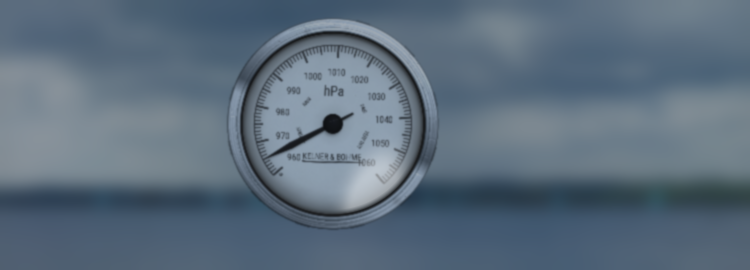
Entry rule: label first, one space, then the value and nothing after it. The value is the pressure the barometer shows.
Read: 965 hPa
